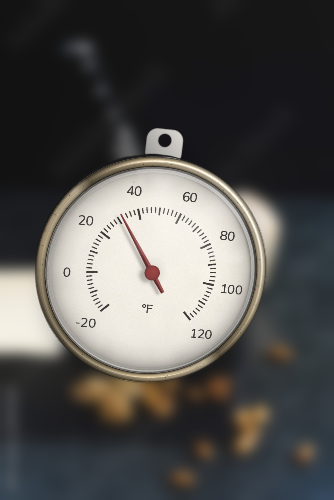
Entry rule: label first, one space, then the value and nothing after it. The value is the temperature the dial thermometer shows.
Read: 32 °F
